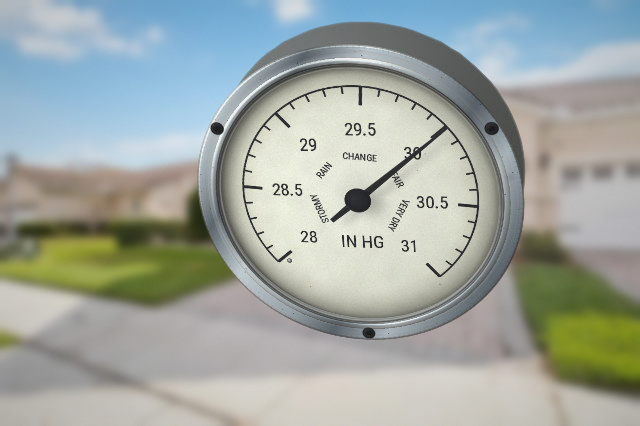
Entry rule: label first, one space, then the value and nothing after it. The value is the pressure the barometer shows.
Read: 30 inHg
